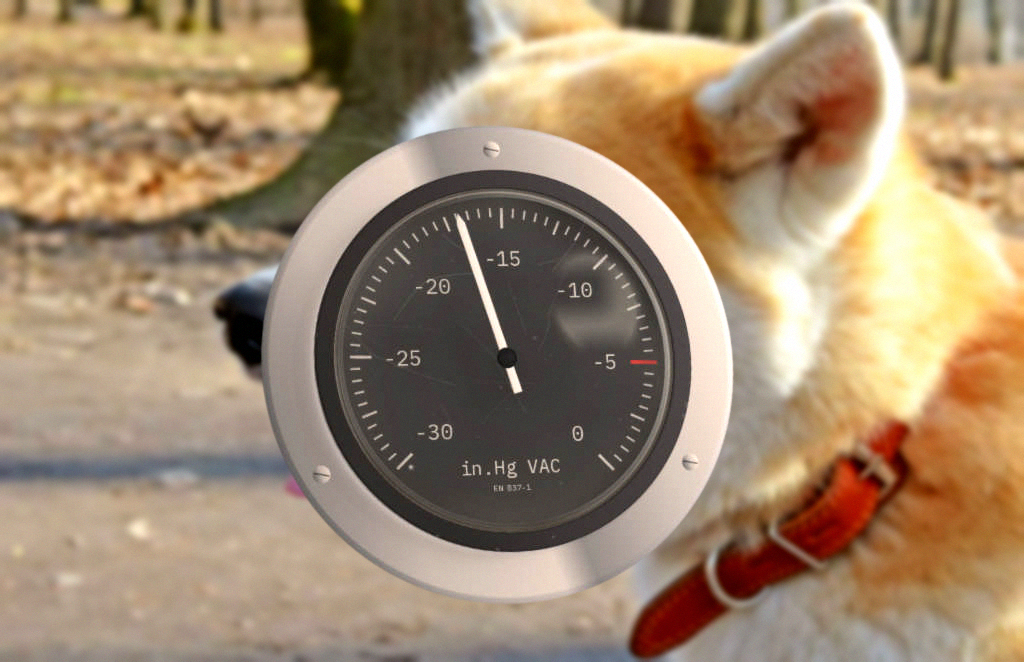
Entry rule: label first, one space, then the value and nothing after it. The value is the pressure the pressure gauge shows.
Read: -17 inHg
